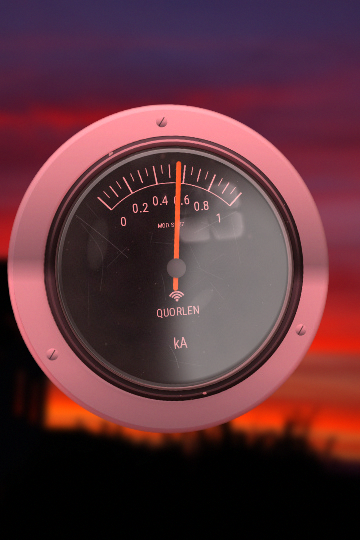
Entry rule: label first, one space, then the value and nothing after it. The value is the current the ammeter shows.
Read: 0.55 kA
